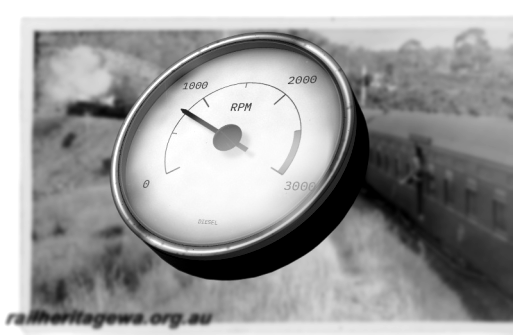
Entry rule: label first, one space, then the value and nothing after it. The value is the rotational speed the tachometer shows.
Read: 750 rpm
